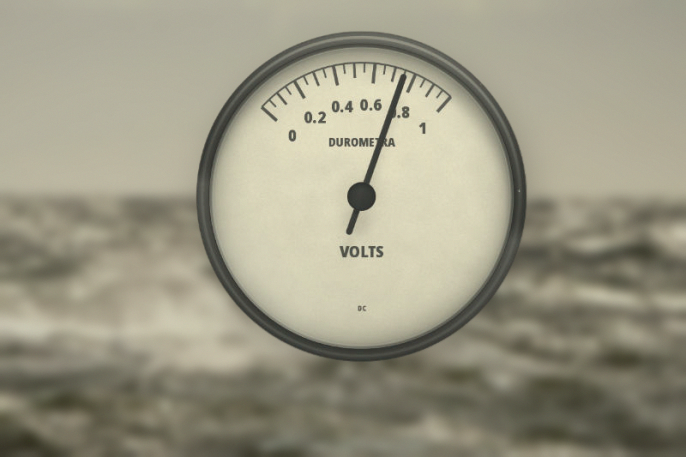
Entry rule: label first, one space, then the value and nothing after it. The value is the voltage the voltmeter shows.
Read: 0.75 V
